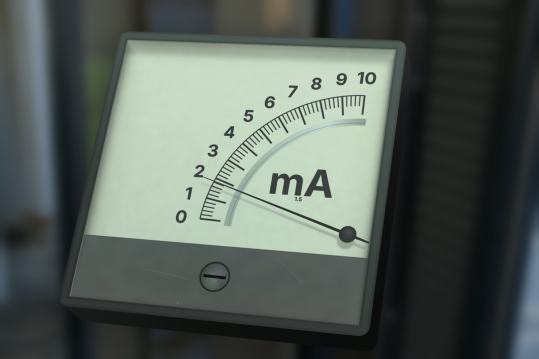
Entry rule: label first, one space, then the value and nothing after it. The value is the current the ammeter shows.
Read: 1.8 mA
